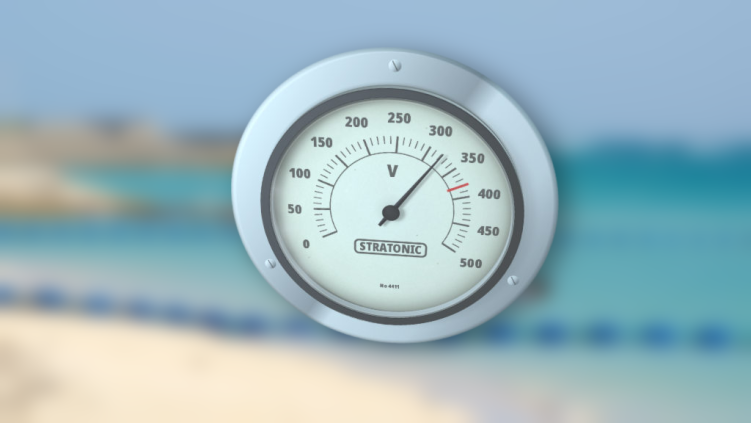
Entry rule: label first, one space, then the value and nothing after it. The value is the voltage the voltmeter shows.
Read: 320 V
